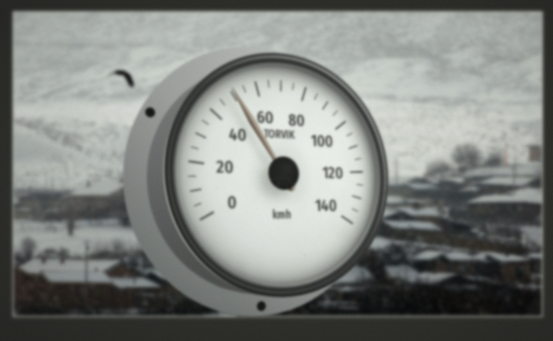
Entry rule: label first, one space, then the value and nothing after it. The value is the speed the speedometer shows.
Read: 50 km/h
